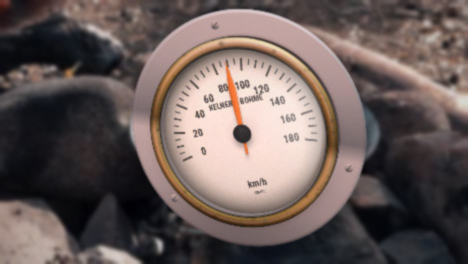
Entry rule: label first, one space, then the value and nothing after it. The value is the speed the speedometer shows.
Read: 90 km/h
